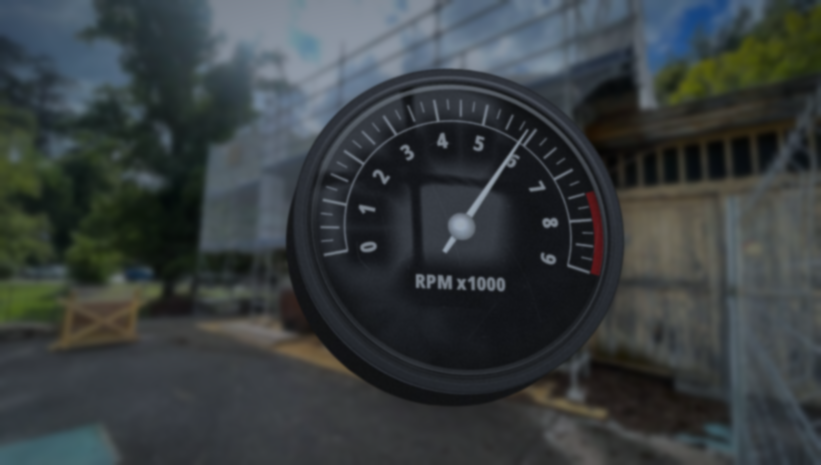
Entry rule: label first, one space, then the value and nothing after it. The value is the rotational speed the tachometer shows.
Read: 5875 rpm
